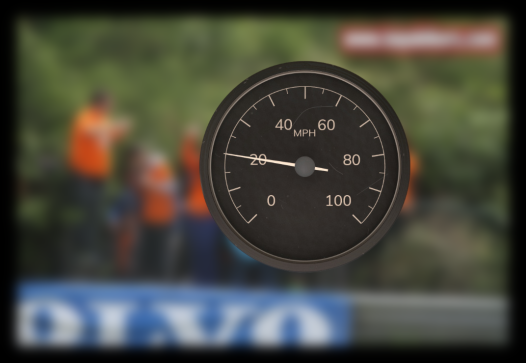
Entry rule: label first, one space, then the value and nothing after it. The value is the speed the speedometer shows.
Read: 20 mph
